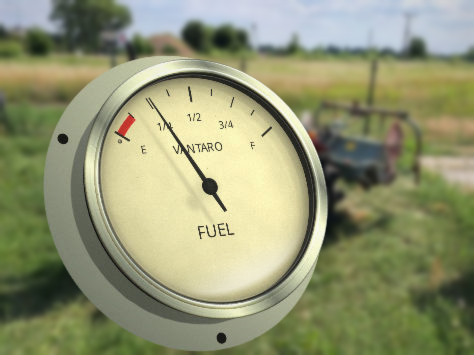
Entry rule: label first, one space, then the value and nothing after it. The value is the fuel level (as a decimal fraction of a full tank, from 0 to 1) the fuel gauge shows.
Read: 0.25
